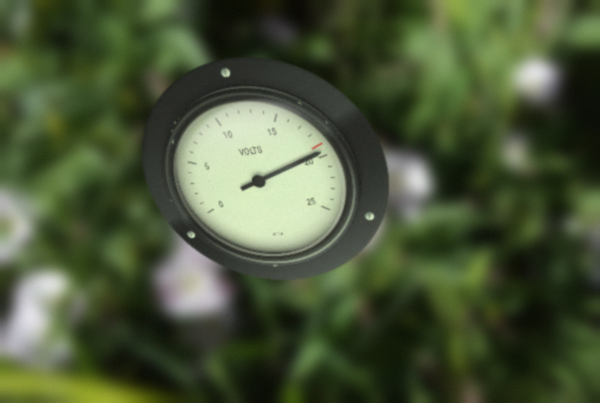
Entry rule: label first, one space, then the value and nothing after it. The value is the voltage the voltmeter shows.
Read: 19.5 V
